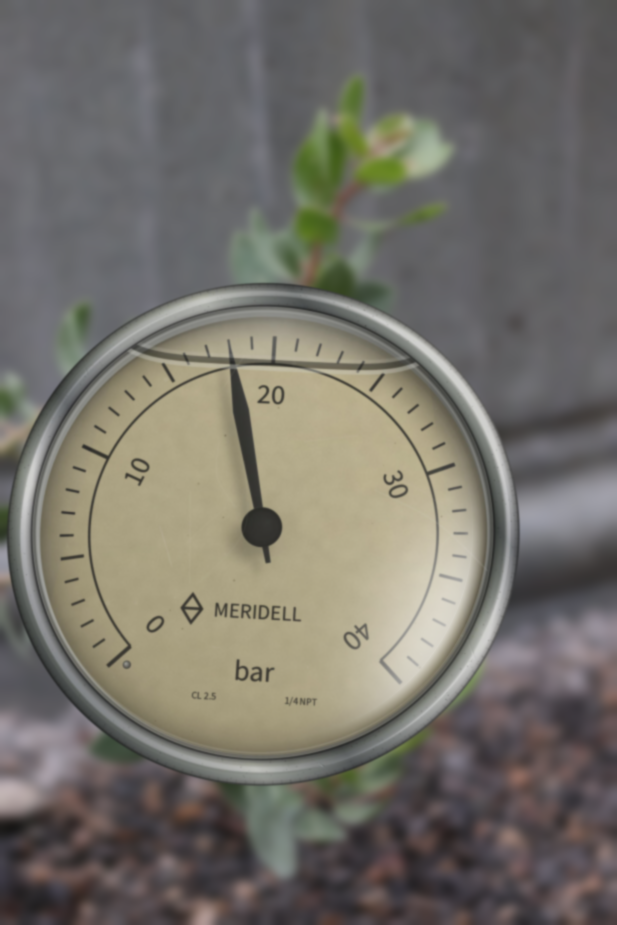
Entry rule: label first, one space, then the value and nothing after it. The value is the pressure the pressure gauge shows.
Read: 18 bar
